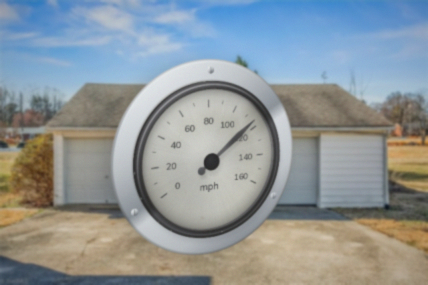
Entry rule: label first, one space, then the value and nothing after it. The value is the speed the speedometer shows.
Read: 115 mph
